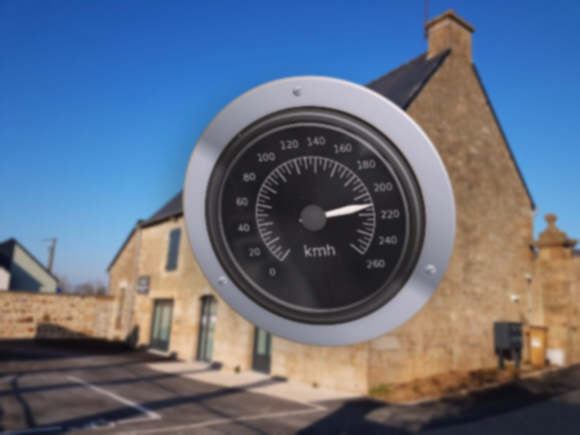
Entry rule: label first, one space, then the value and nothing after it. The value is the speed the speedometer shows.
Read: 210 km/h
